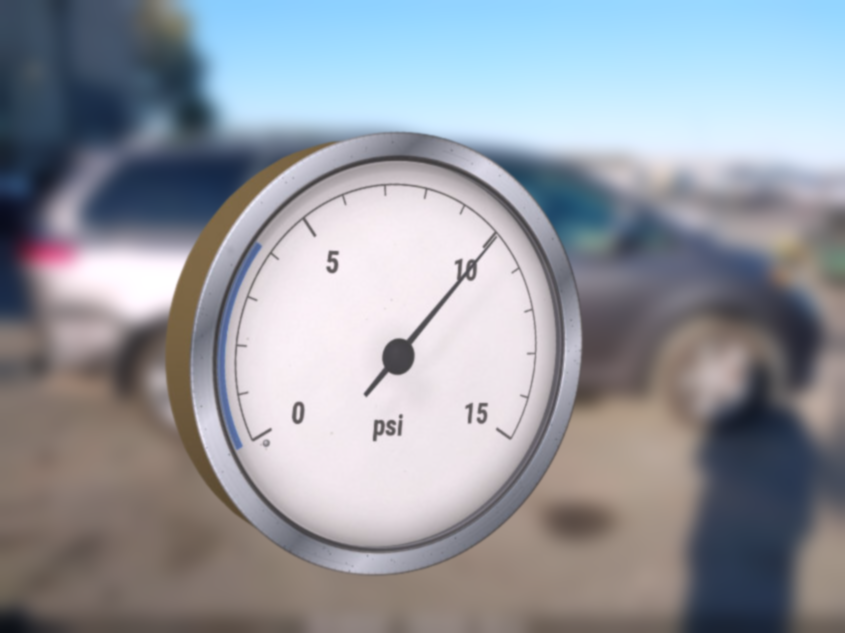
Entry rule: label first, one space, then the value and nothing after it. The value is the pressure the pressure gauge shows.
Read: 10 psi
